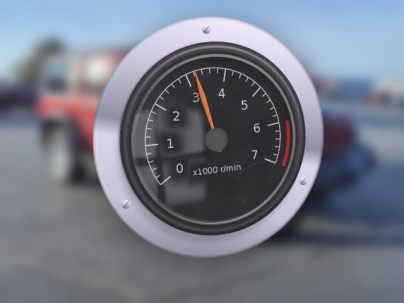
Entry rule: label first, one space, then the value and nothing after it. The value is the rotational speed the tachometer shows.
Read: 3200 rpm
